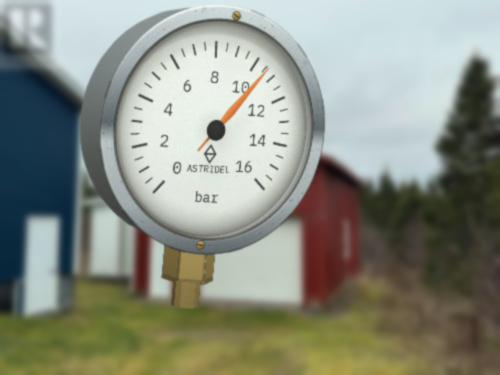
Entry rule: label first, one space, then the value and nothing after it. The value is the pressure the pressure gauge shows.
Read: 10.5 bar
